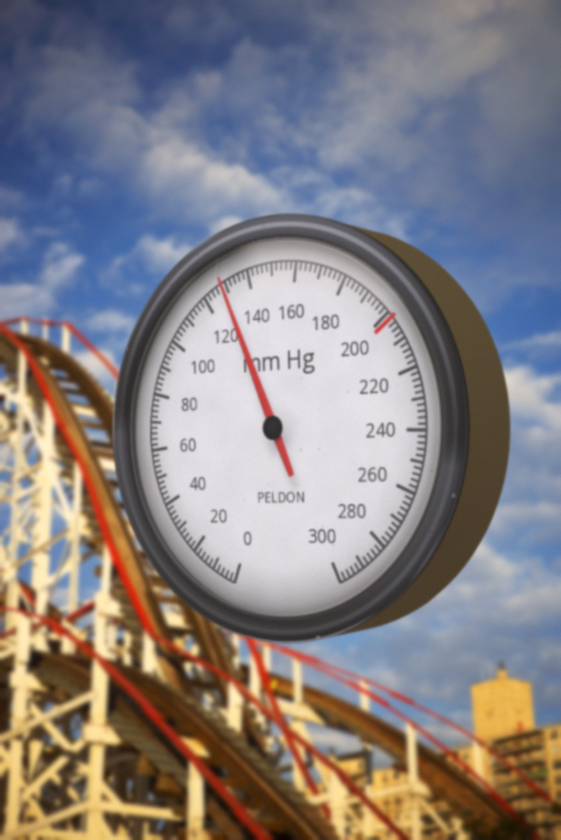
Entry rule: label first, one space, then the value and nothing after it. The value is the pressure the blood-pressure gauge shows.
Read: 130 mmHg
